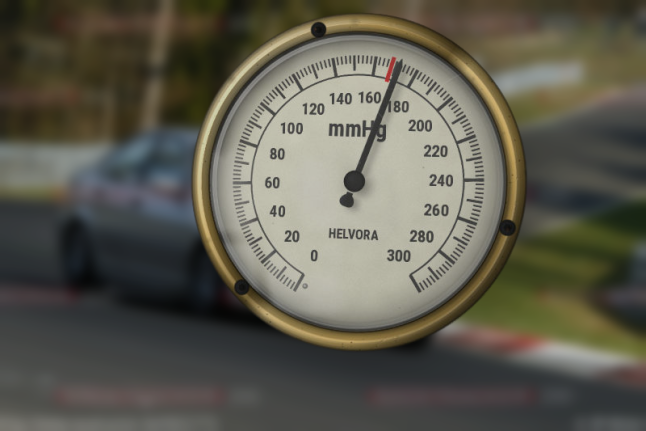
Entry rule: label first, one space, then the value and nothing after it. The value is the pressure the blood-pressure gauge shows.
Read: 172 mmHg
